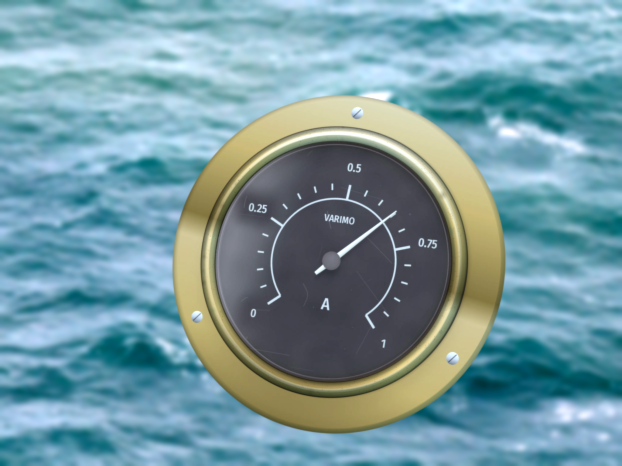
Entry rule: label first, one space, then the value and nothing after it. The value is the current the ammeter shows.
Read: 0.65 A
